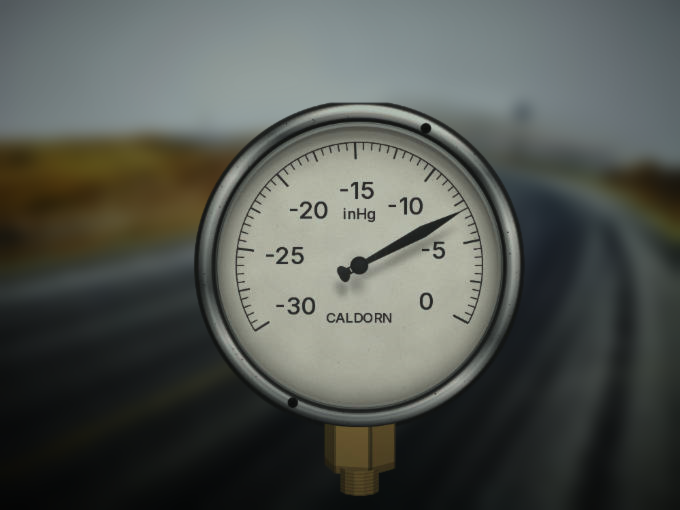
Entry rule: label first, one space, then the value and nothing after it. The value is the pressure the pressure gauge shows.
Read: -7 inHg
